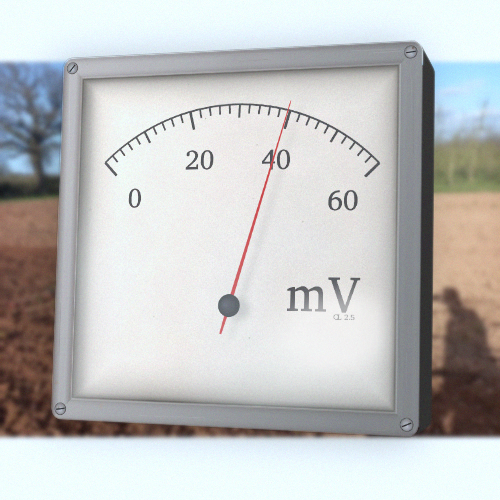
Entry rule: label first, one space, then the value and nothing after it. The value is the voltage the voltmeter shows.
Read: 40 mV
